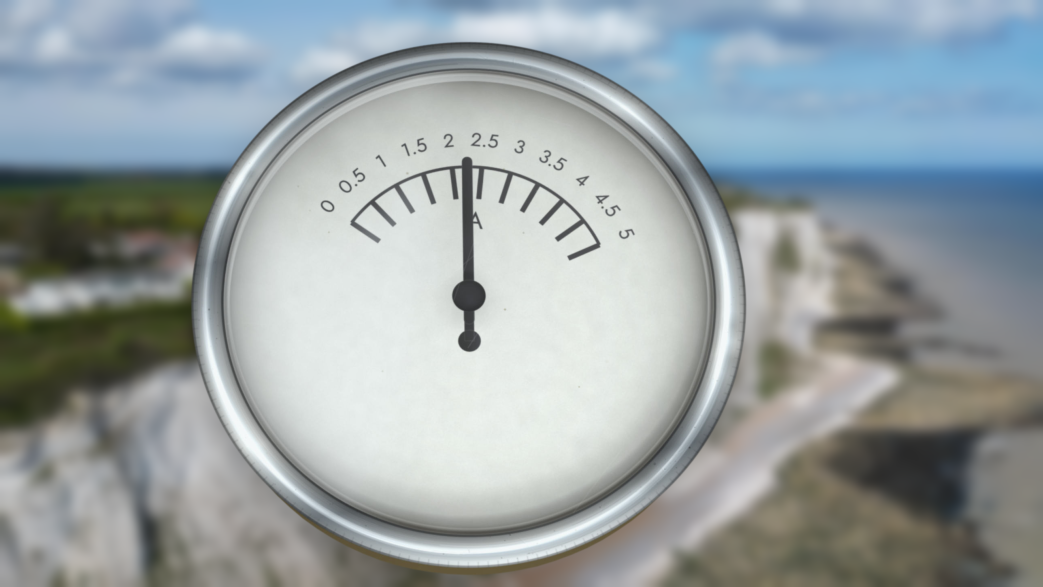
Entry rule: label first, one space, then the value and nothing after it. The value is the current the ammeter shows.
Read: 2.25 A
